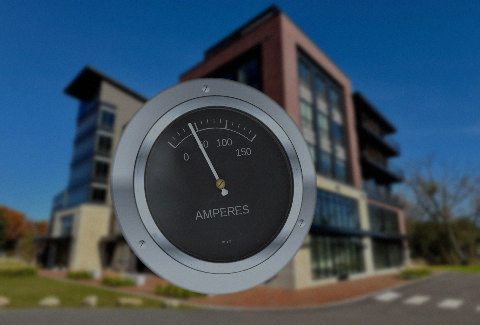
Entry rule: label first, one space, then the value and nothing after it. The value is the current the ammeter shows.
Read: 40 A
